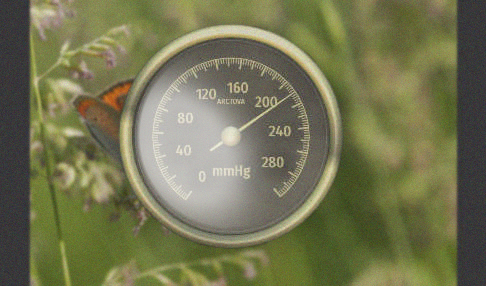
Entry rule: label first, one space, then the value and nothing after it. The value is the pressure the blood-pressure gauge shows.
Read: 210 mmHg
